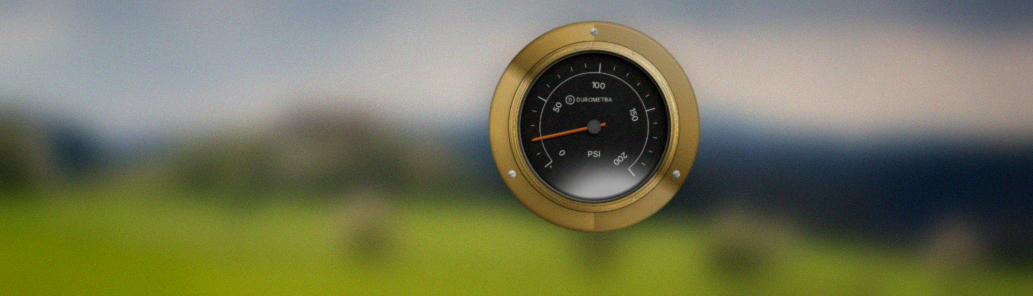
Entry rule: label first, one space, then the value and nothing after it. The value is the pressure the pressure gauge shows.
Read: 20 psi
